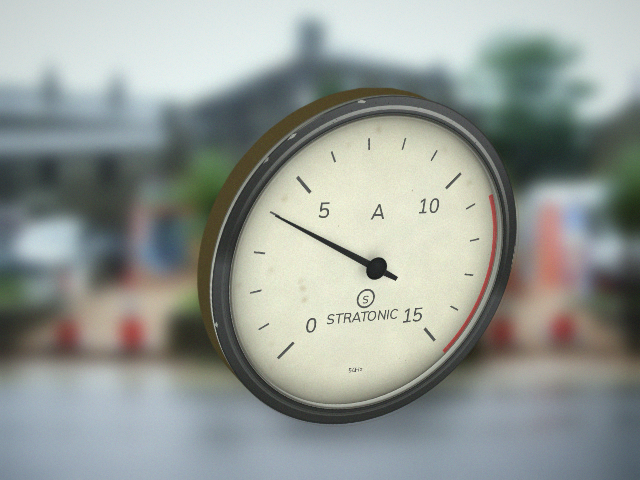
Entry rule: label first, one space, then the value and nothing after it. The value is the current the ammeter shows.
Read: 4 A
